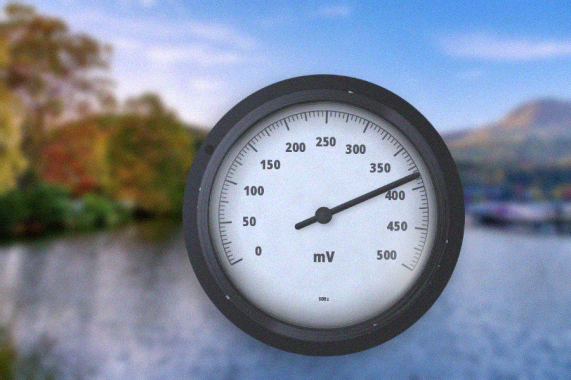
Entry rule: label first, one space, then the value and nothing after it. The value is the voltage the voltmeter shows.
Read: 385 mV
